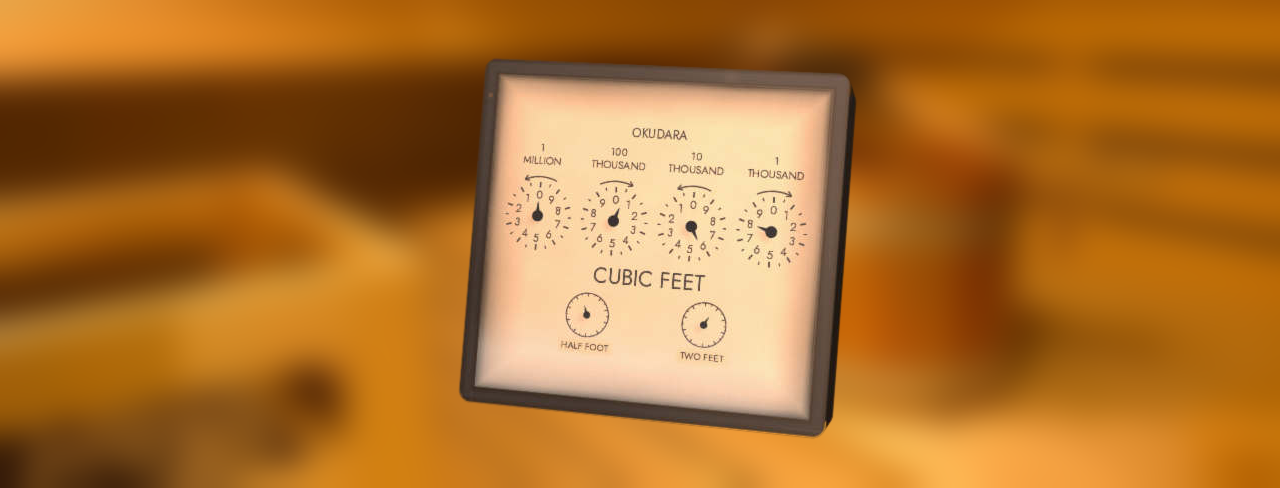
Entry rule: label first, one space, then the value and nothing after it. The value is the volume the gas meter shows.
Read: 5800 ft³
